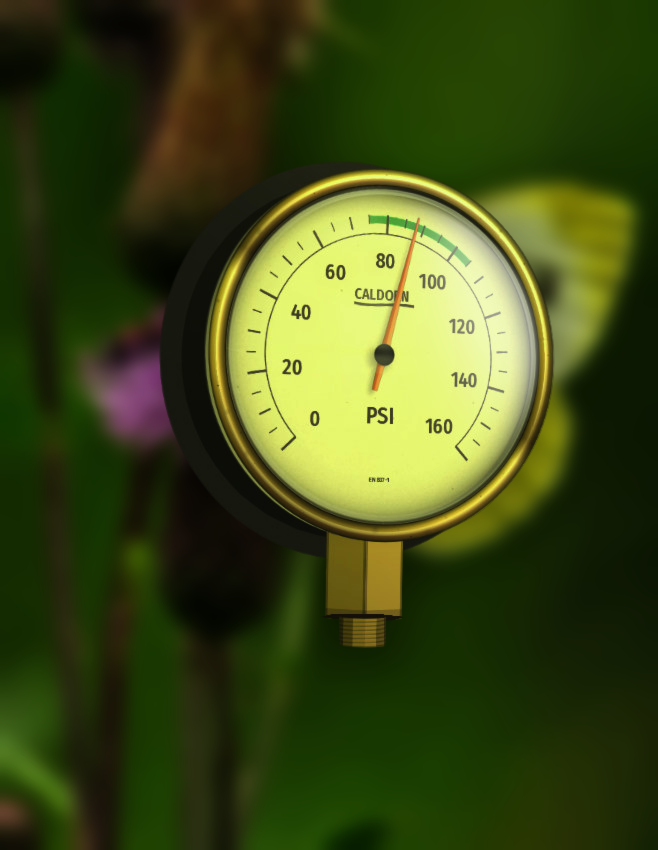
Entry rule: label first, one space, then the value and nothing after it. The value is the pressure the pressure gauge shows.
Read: 87.5 psi
